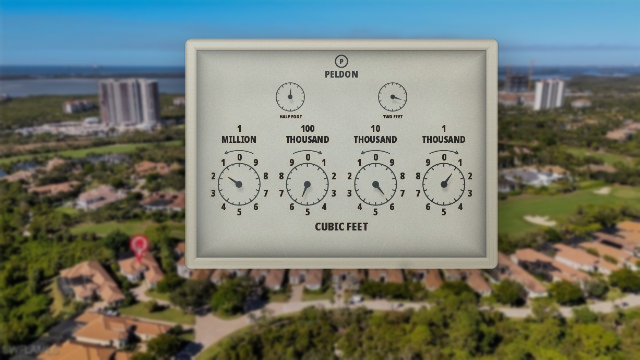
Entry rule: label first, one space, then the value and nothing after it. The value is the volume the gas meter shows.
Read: 156100 ft³
